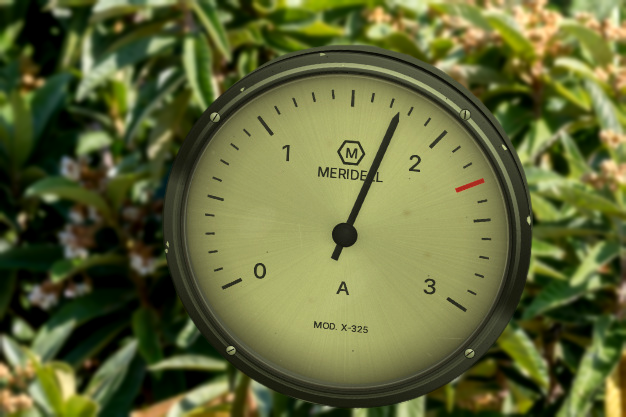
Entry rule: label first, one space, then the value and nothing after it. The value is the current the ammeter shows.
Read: 1.75 A
